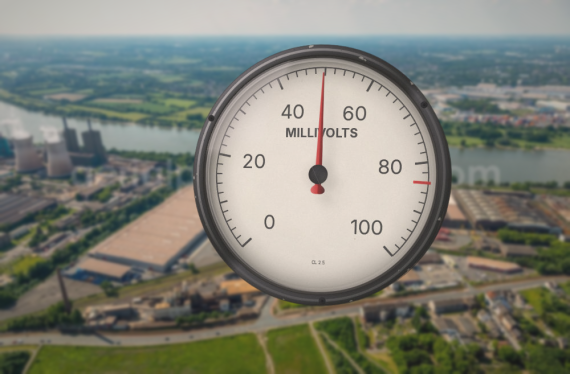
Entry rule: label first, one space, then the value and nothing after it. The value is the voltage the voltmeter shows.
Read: 50 mV
